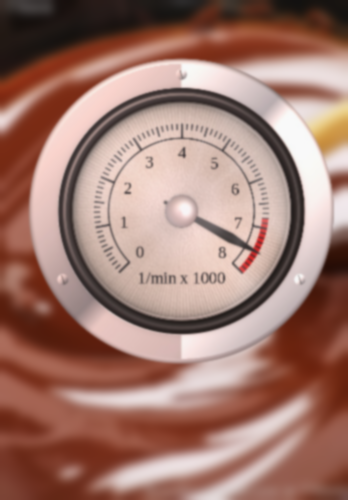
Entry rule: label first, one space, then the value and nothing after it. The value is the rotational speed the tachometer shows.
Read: 7500 rpm
